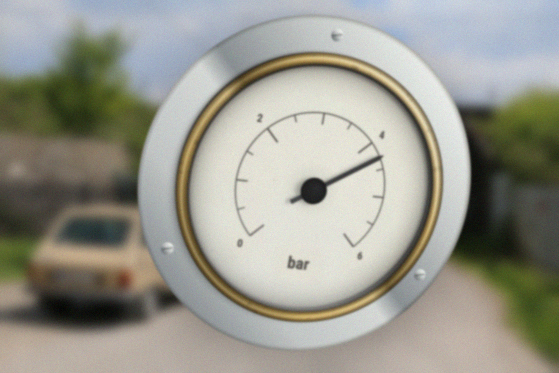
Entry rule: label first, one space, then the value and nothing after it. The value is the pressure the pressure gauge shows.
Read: 4.25 bar
